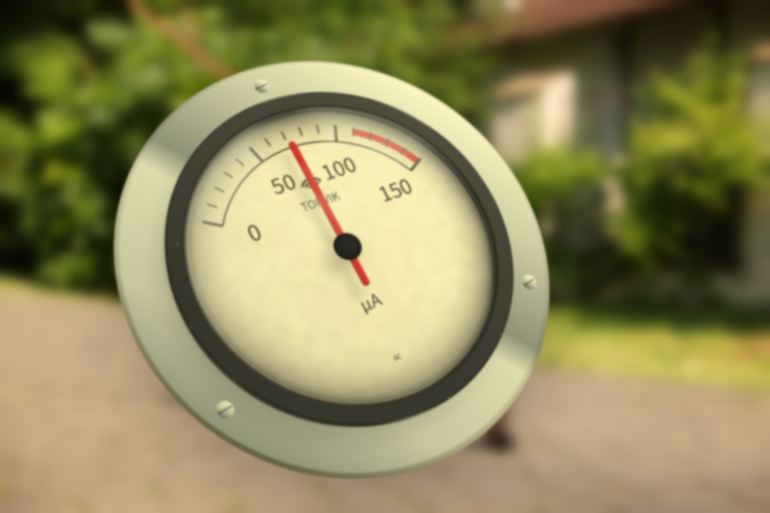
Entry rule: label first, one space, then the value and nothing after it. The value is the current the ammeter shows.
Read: 70 µA
